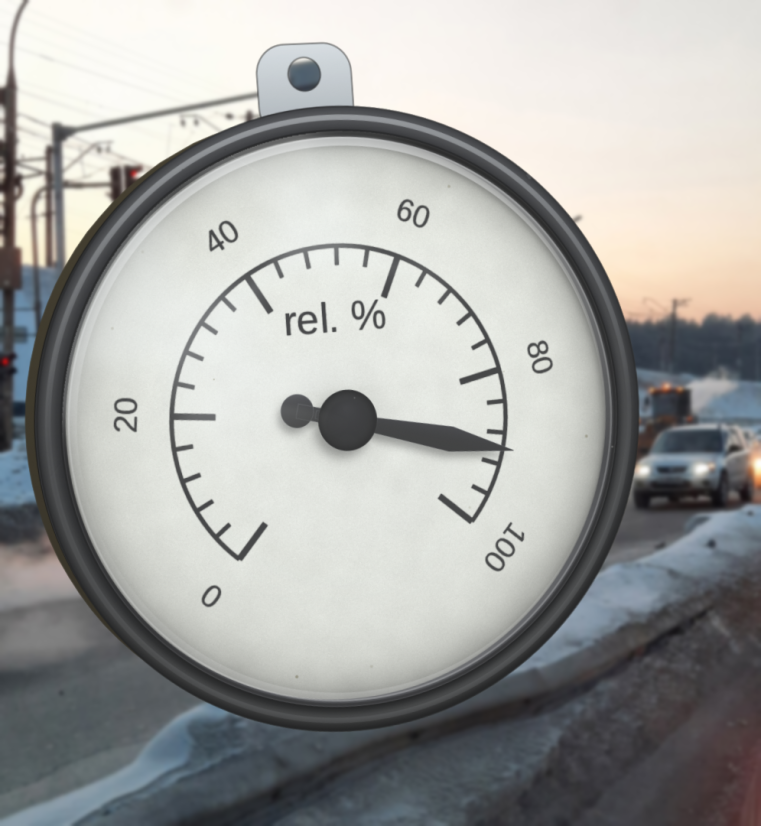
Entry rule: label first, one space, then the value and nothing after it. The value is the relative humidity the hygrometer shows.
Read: 90 %
